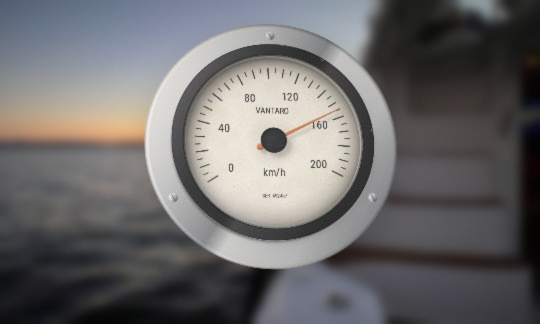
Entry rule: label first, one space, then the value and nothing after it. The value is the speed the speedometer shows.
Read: 155 km/h
